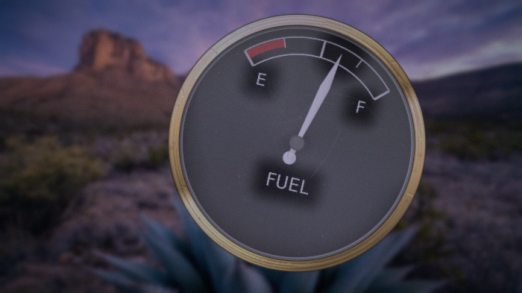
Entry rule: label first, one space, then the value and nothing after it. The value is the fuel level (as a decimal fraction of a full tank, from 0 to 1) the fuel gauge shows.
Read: 0.625
